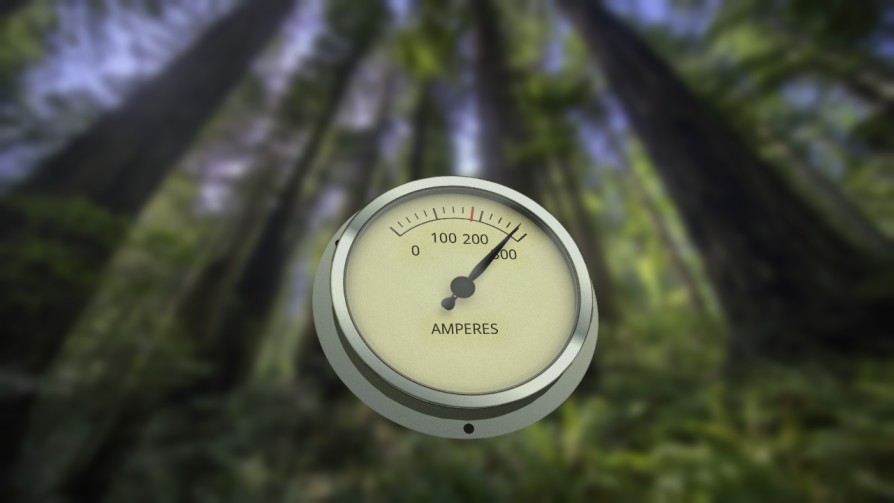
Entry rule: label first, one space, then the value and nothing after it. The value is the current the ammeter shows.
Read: 280 A
